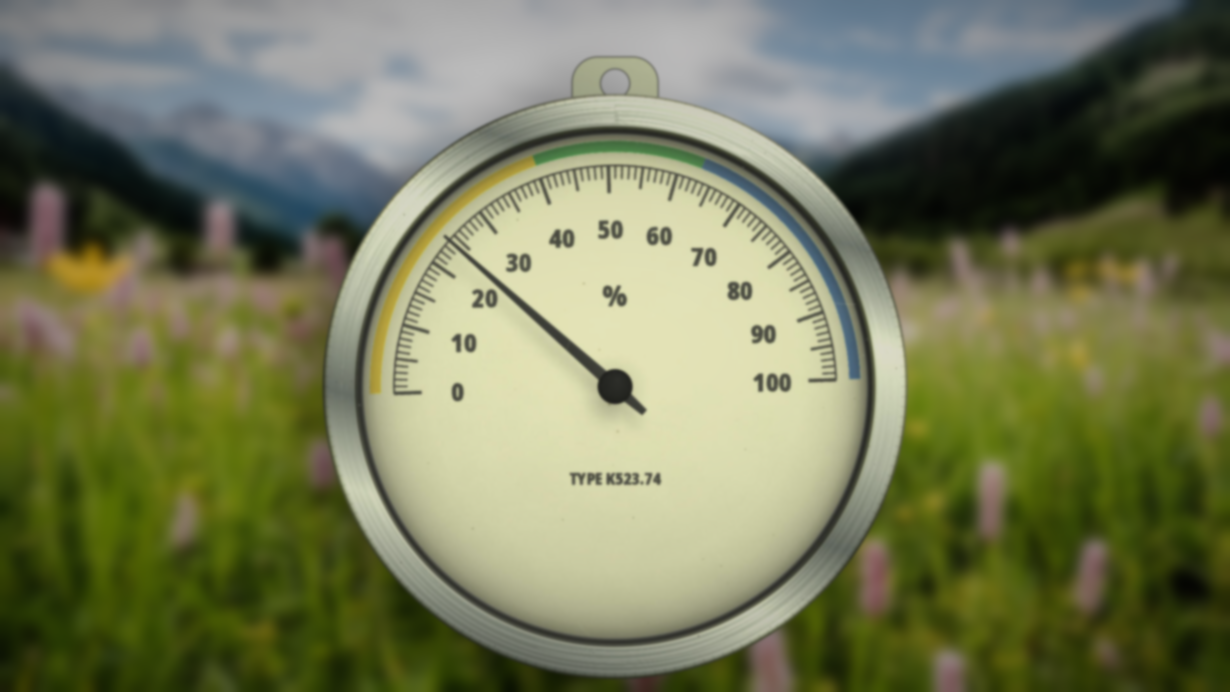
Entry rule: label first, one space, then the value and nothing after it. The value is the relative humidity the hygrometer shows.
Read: 24 %
